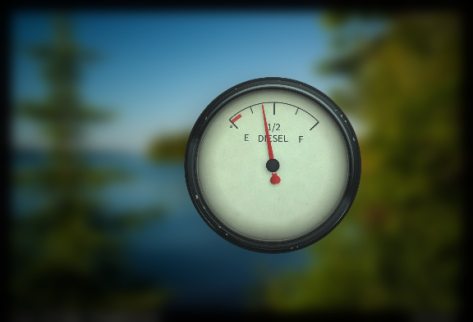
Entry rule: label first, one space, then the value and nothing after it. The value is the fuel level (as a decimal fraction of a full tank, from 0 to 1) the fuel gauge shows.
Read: 0.375
